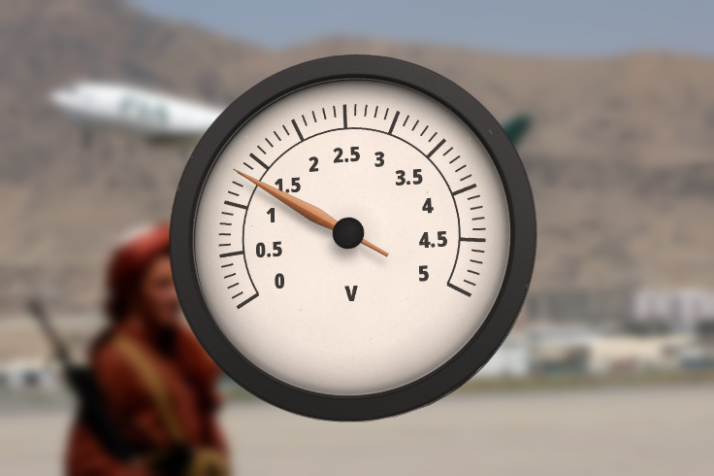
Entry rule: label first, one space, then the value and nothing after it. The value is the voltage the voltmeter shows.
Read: 1.3 V
